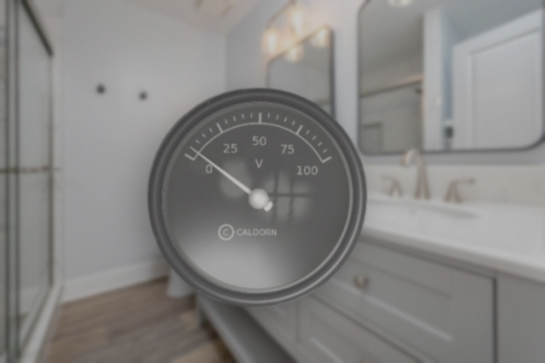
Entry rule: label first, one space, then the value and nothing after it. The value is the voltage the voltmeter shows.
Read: 5 V
